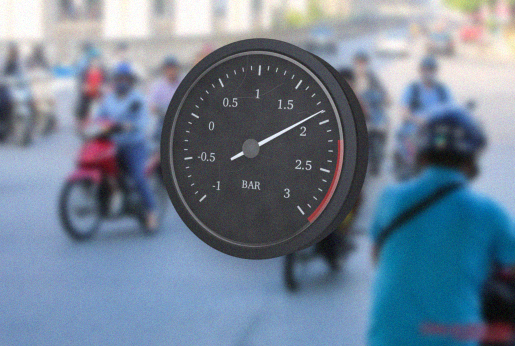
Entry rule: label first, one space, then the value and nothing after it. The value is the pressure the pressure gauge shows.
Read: 1.9 bar
